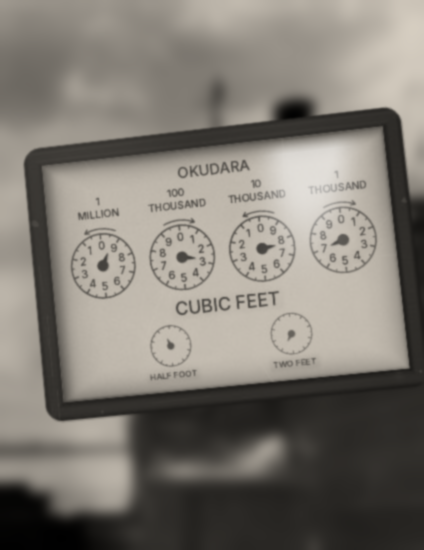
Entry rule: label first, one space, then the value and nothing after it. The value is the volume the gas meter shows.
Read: 927700 ft³
